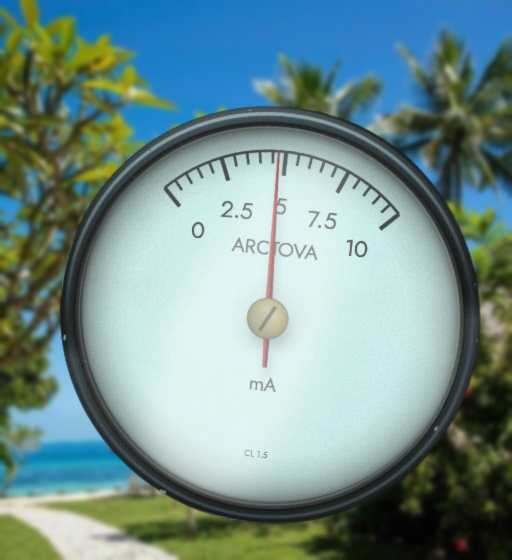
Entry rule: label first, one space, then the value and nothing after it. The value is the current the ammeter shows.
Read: 4.75 mA
